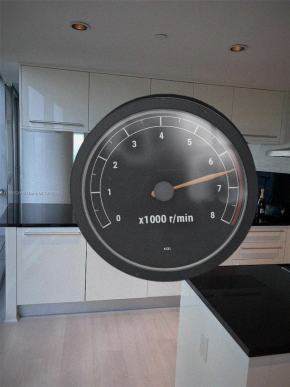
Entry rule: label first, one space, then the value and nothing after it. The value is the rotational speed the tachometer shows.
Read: 6500 rpm
